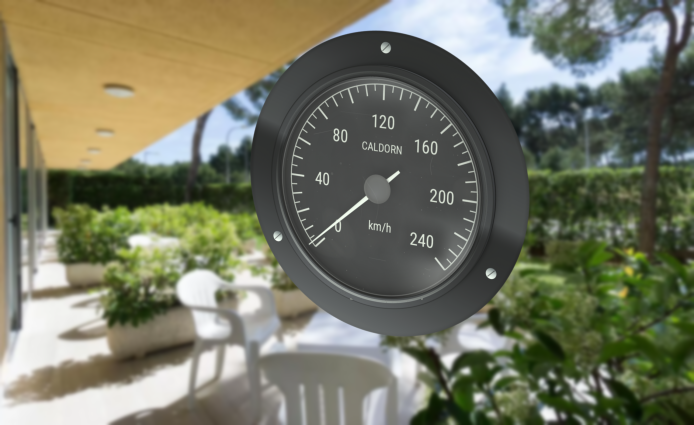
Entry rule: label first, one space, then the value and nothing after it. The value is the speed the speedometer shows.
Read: 2.5 km/h
